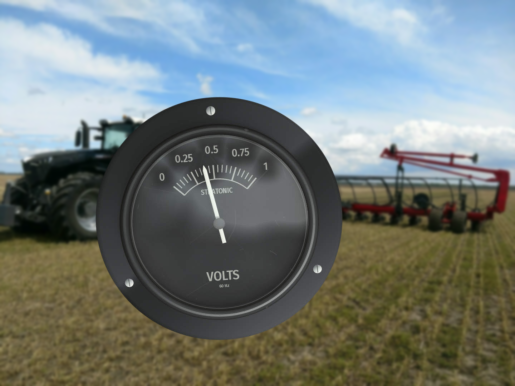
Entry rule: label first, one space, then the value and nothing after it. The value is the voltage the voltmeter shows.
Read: 0.4 V
